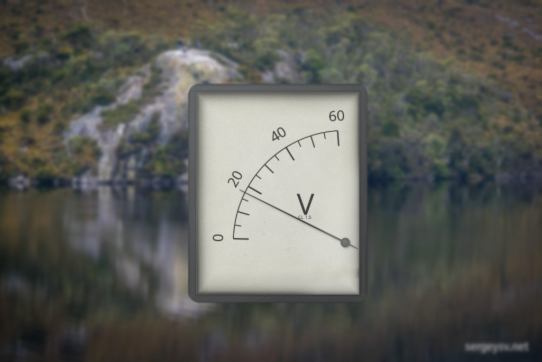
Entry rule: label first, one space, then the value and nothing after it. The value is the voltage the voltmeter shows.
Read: 17.5 V
